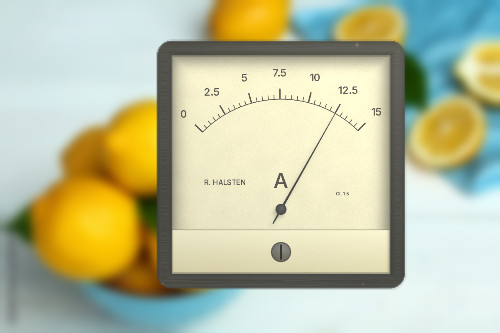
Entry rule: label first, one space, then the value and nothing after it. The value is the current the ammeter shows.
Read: 12.5 A
